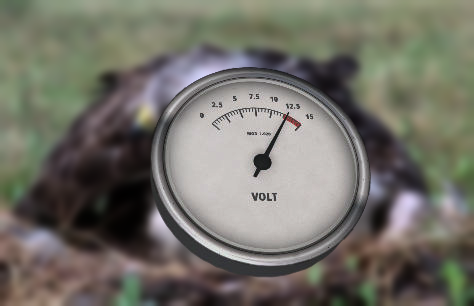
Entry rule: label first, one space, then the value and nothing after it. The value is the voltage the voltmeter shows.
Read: 12.5 V
